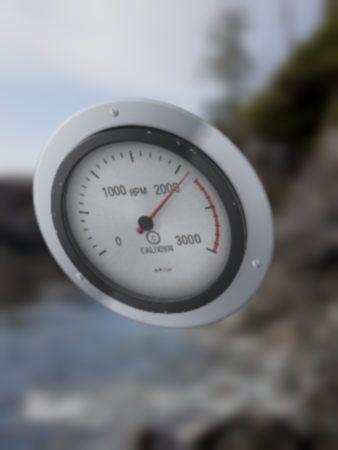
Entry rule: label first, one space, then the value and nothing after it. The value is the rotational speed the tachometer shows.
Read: 2100 rpm
